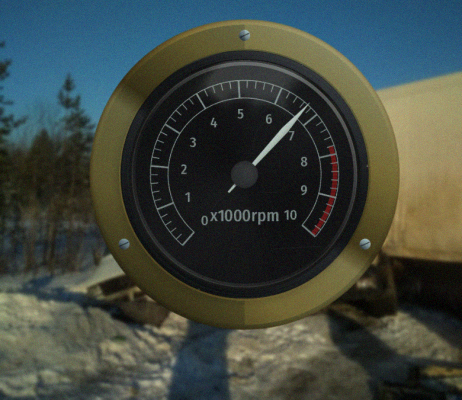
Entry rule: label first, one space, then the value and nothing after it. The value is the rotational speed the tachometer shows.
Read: 6700 rpm
